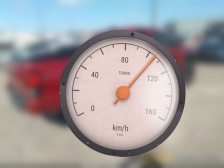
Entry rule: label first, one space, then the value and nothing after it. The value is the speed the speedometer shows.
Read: 105 km/h
